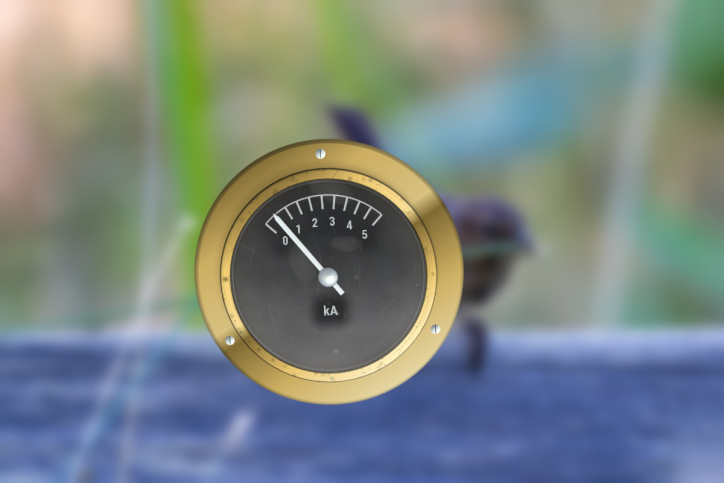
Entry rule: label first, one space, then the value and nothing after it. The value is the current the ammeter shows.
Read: 0.5 kA
